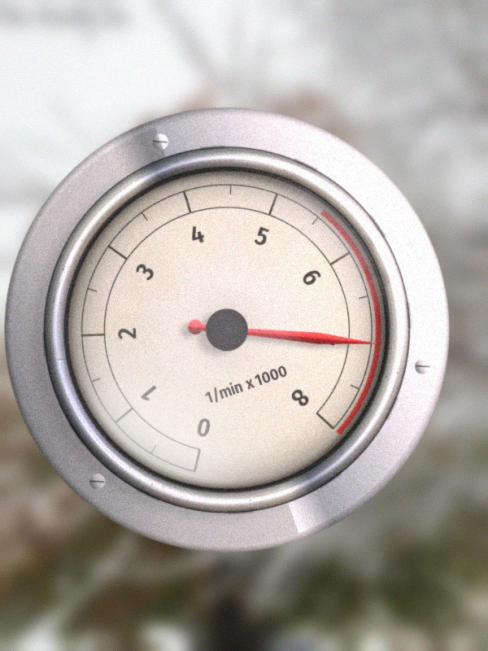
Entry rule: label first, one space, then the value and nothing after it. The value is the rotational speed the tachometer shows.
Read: 7000 rpm
